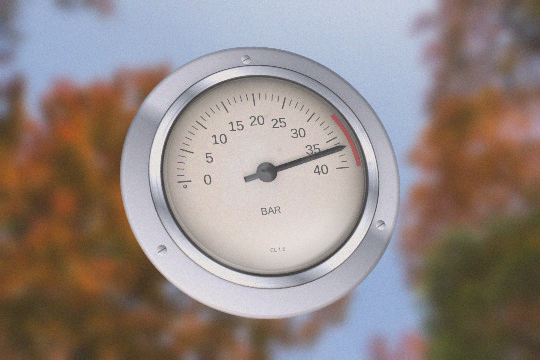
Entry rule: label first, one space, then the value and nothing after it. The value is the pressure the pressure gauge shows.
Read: 37 bar
